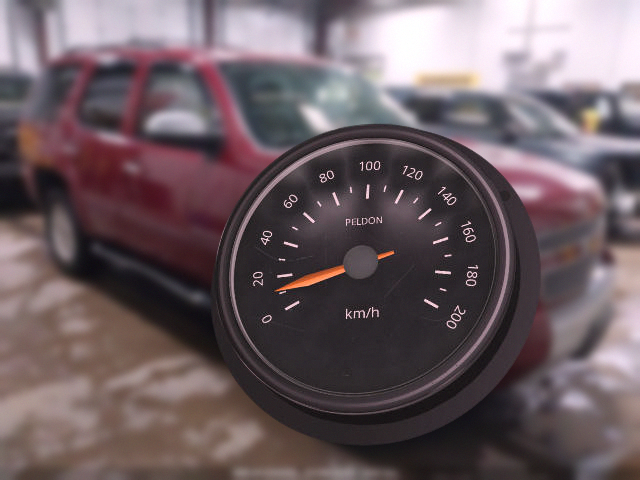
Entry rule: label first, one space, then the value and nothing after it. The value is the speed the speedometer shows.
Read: 10 km/h
